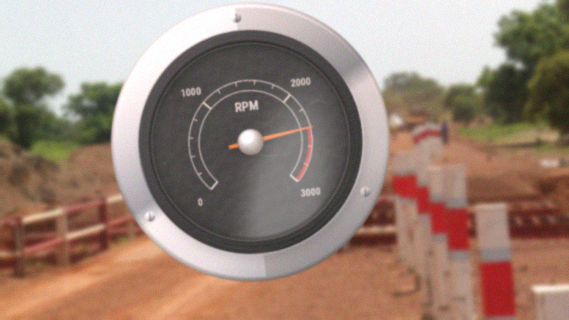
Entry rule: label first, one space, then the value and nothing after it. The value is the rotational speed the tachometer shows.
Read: 2400 rpm
